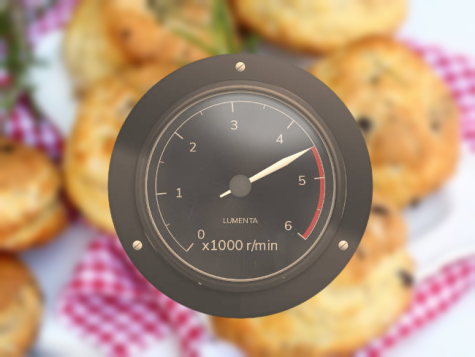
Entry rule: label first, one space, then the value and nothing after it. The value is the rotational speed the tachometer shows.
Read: 4500 rpm
